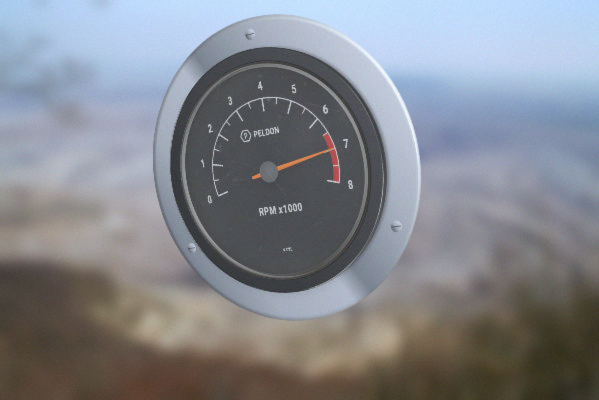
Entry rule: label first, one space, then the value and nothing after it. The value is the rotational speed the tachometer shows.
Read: 7000 rpm
